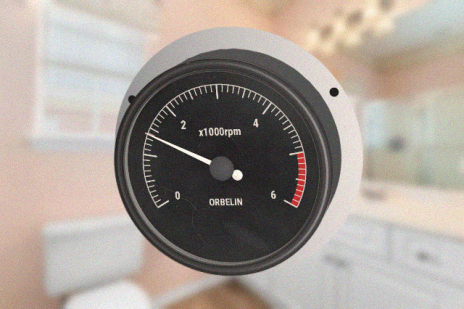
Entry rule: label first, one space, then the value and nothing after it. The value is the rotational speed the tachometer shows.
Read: 1400 rpm
